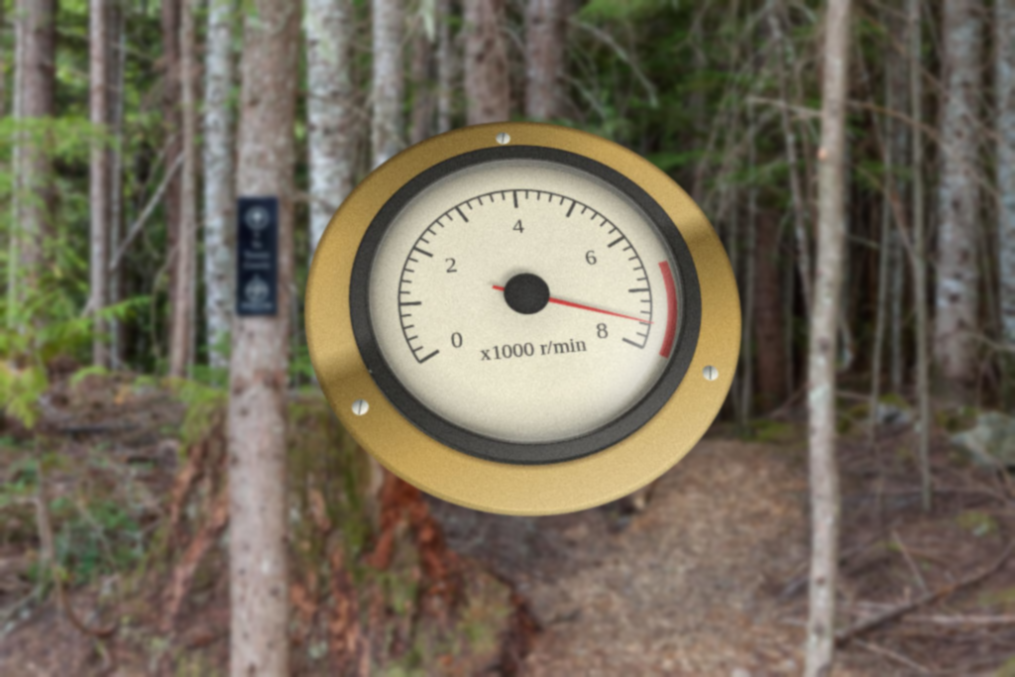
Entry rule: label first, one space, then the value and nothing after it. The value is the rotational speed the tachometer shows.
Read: 7600 rpm
